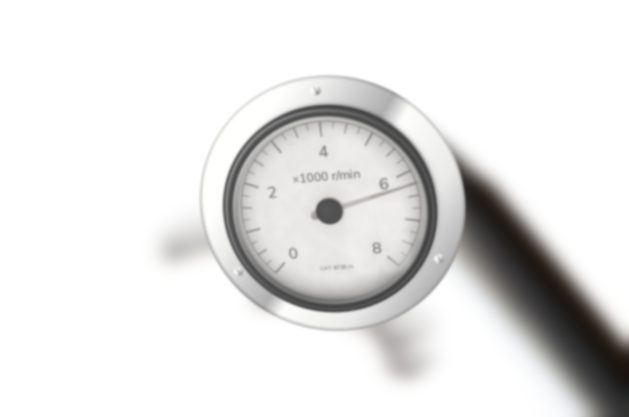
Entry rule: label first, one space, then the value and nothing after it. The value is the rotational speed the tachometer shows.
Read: 6250 rpm
